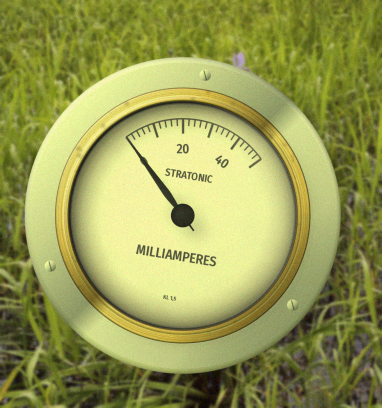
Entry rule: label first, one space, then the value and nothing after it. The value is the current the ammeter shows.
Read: 0 mA
